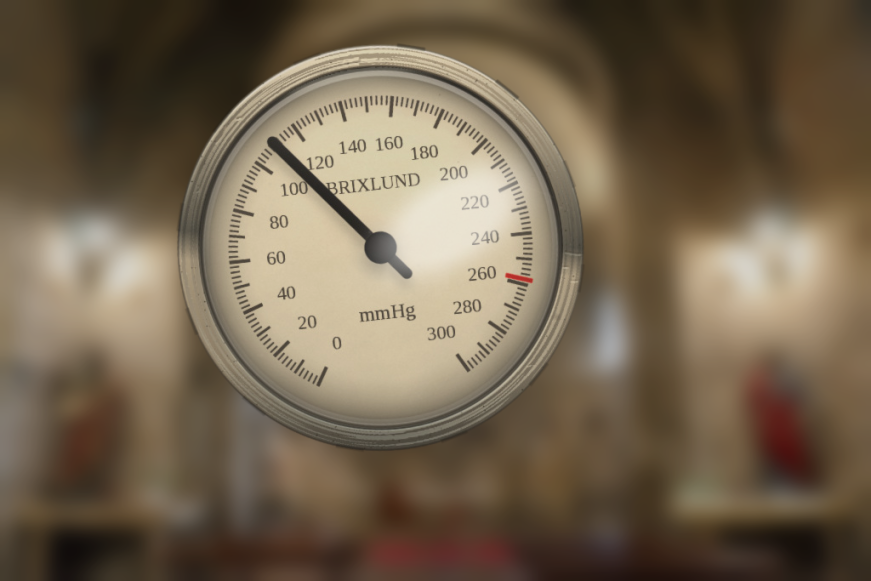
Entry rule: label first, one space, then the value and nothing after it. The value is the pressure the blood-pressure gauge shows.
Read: 110 mmHg
